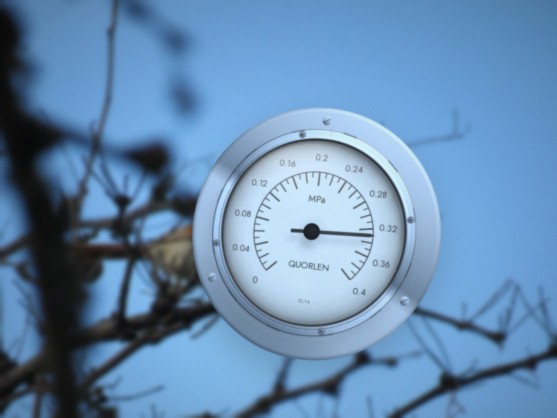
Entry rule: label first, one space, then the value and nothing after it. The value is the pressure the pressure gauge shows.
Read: 0.33 MPa
